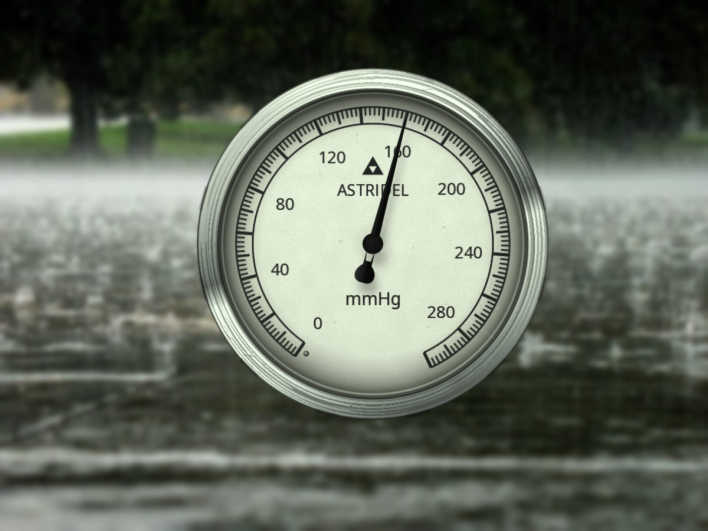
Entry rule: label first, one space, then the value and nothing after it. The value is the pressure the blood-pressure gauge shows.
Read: 160 mmHg
